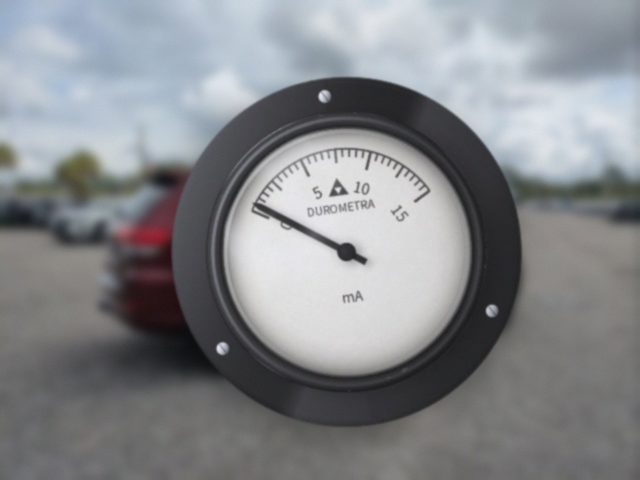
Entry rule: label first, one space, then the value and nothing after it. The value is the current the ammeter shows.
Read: 0.5 mA
